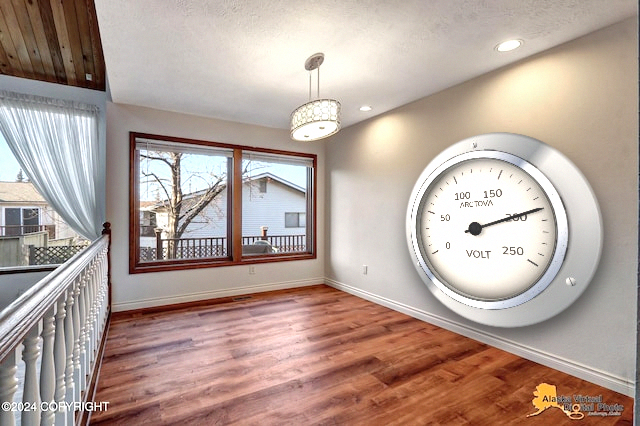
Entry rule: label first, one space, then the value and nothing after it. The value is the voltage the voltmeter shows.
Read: 200 V
